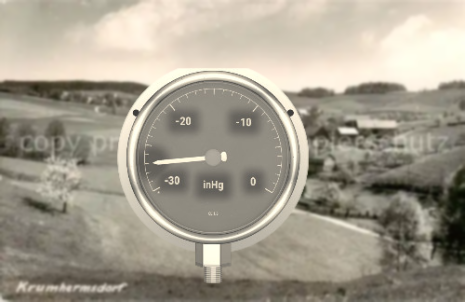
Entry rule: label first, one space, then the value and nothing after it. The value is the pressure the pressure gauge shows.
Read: -27 inHg
